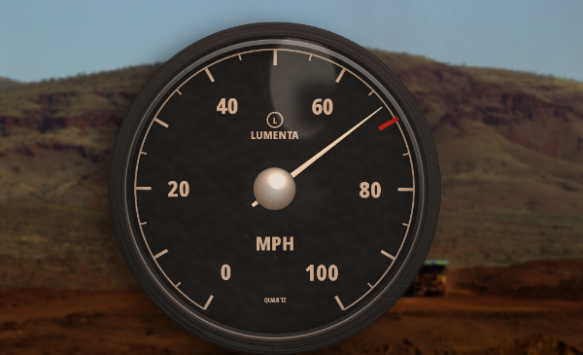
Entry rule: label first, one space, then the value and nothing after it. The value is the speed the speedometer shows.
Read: 67.5 mph
